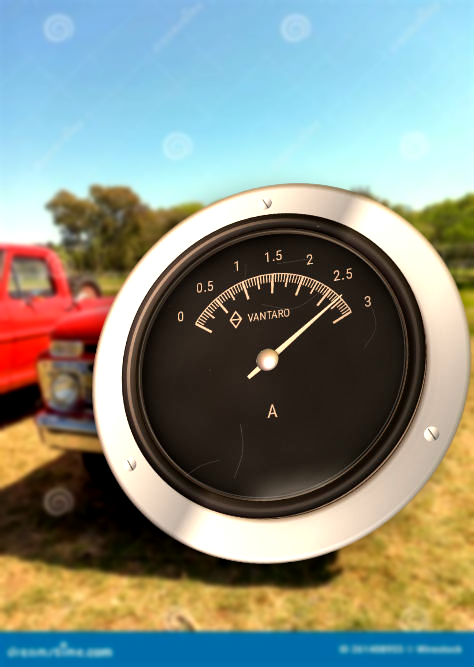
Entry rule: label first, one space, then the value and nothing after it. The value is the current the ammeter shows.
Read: 2.75 A
